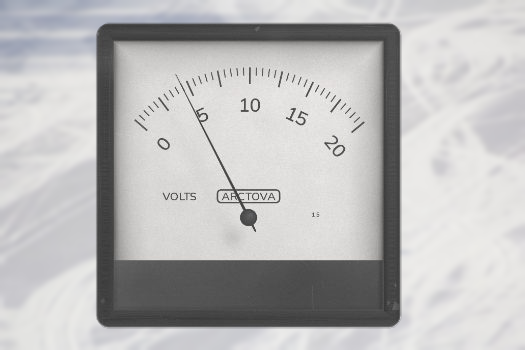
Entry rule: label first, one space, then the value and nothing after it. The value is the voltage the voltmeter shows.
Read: 4.5 V
